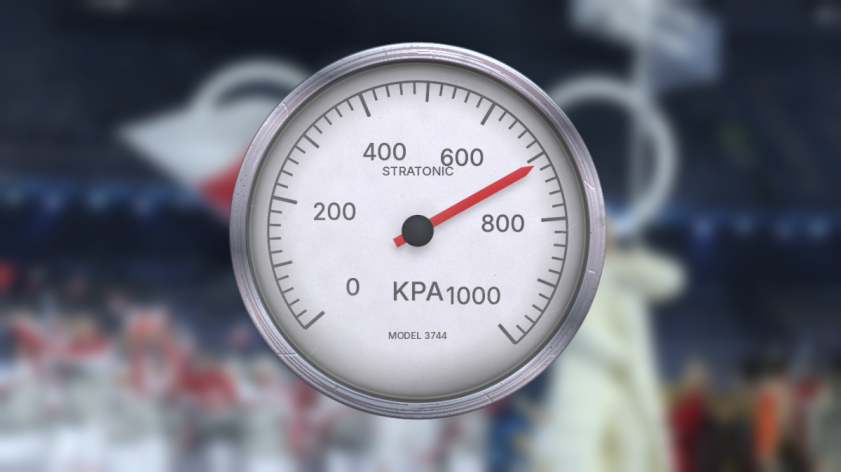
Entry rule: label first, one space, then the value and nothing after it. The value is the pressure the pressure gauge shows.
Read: 710 kPa
